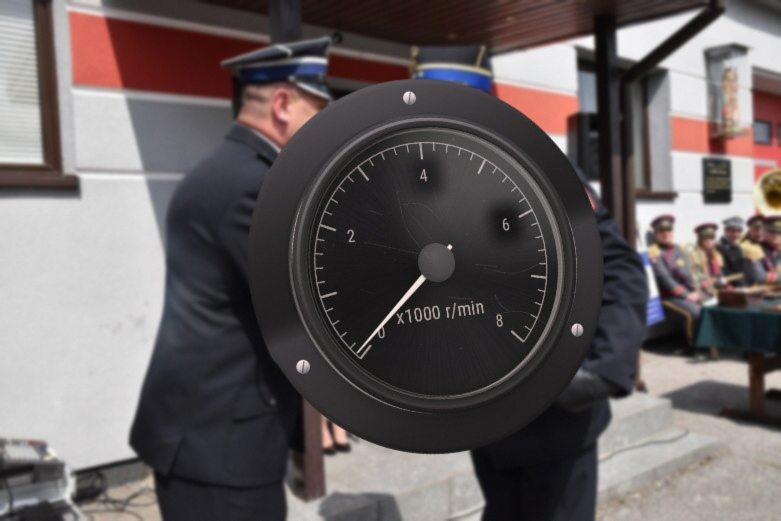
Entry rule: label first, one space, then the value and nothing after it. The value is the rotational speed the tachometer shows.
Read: 100 rpm
